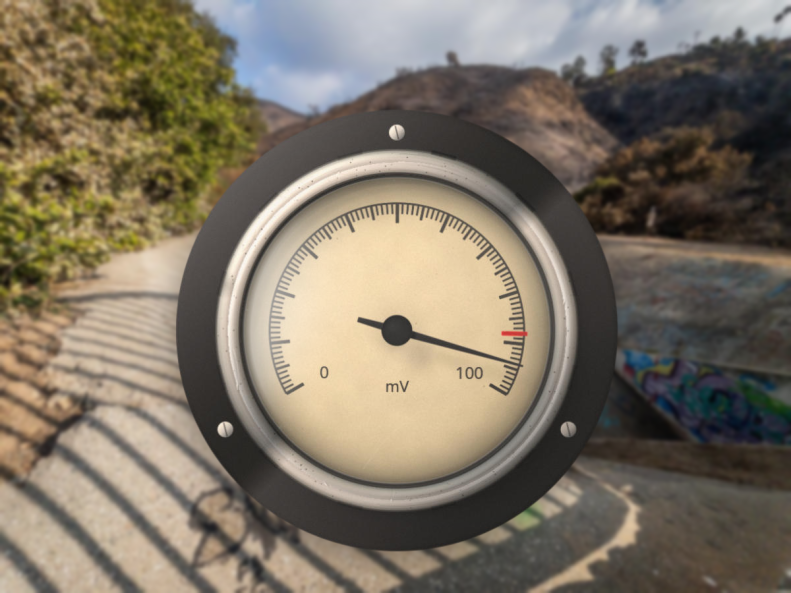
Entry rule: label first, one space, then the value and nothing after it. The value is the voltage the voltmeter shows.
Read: 94 mV
